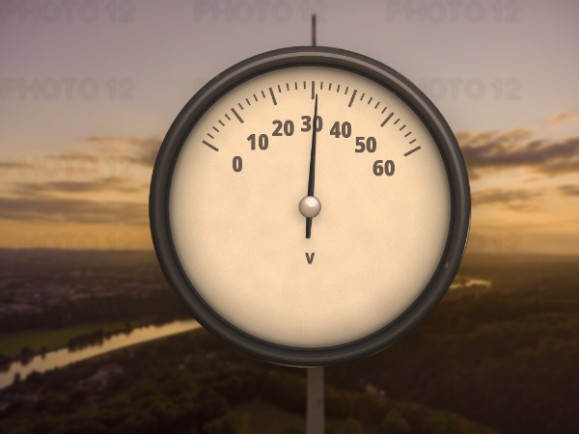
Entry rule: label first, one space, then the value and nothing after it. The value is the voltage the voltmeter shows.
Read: 31 V
